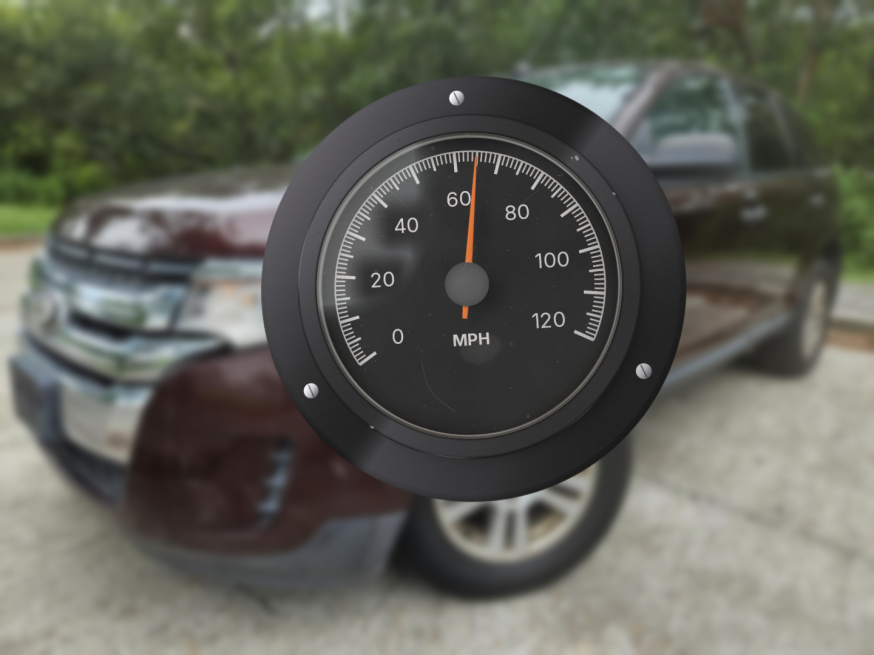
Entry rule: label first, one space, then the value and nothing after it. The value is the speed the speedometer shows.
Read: 65 mph
